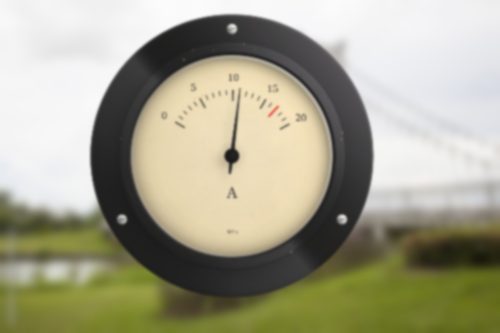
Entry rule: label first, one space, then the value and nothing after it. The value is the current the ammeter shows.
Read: 11 A
